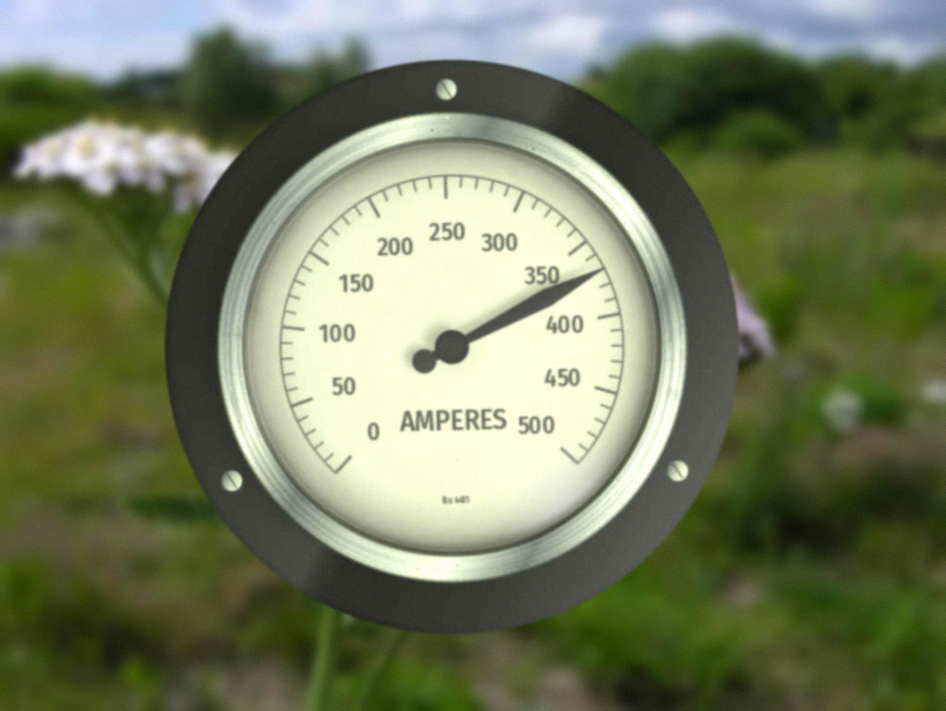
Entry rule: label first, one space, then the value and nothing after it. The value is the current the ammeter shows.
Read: 370 A
